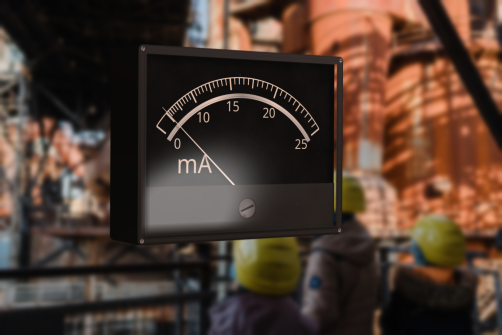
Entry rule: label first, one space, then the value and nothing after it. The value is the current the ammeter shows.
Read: 5 mA
